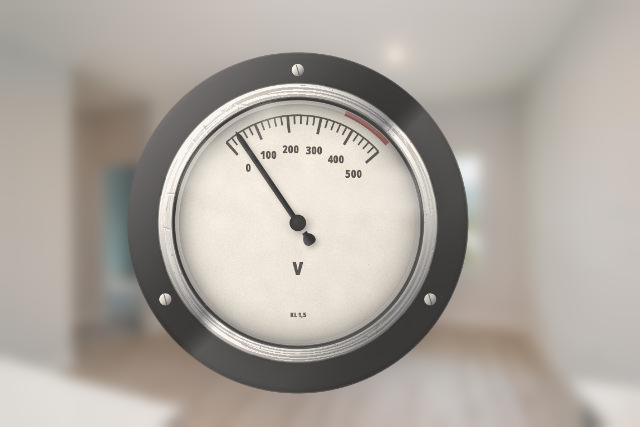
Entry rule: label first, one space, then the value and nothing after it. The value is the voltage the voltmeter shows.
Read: 40 V
